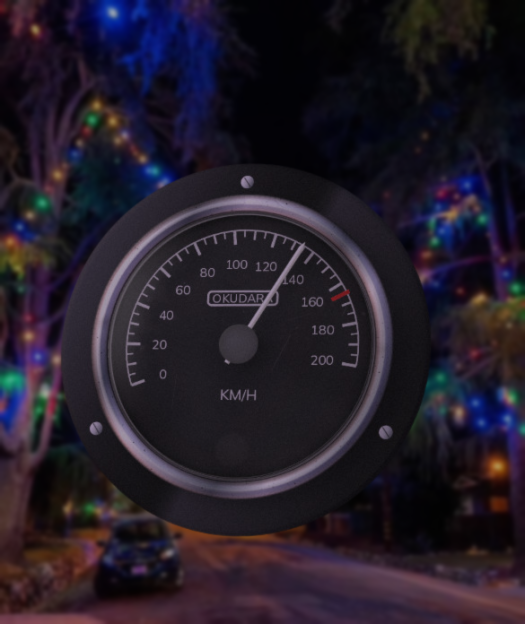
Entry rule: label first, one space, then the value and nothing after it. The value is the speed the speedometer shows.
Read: 135 km/h
